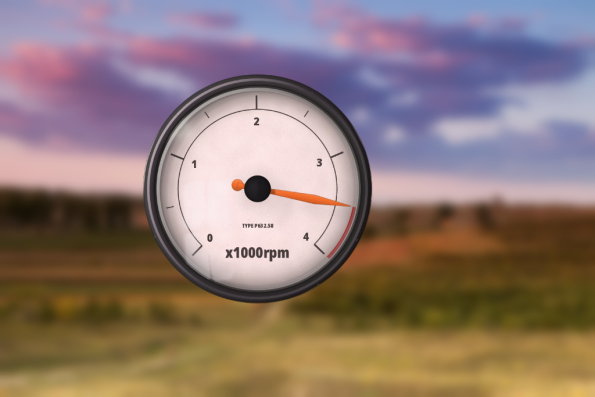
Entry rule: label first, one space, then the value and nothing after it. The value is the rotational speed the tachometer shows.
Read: 3500 rpm
